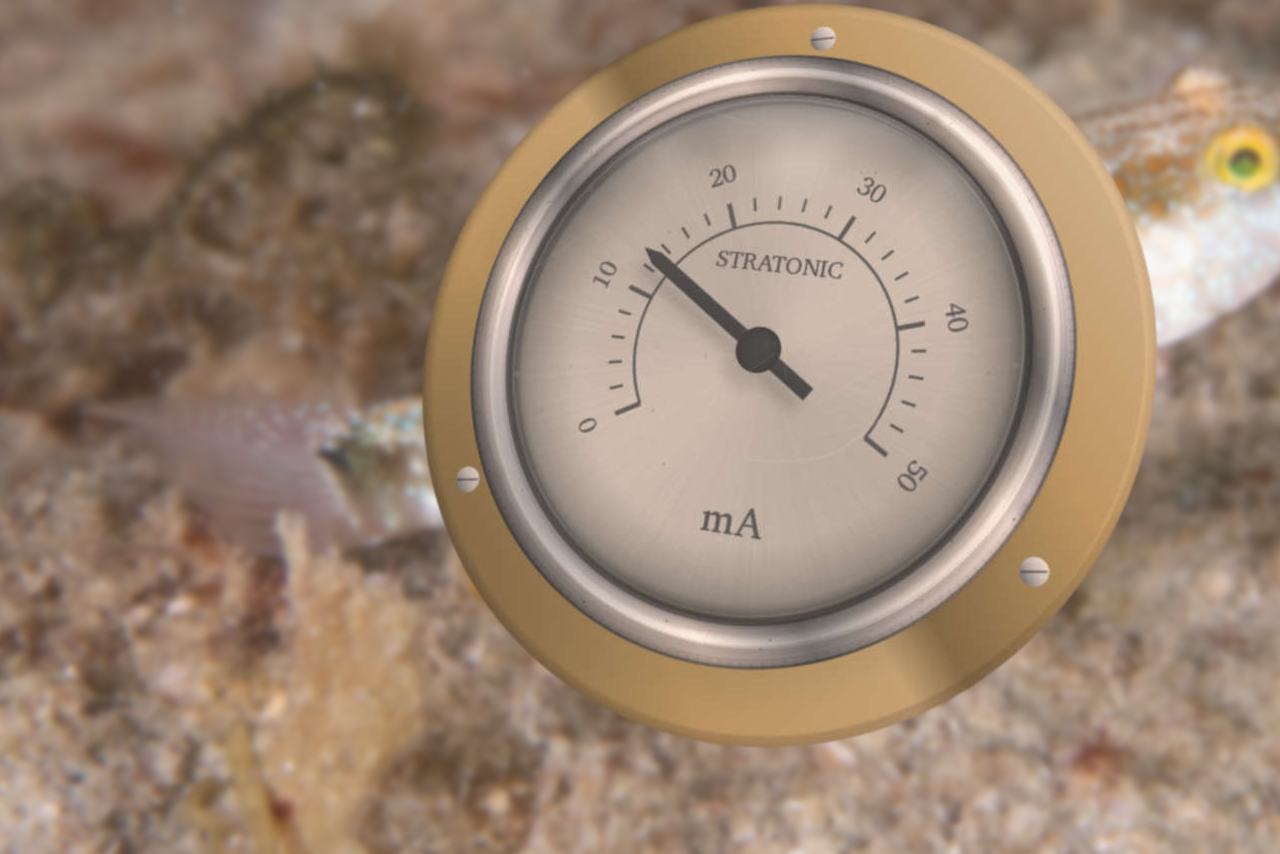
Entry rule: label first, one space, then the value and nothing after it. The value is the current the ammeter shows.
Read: 13 mA
